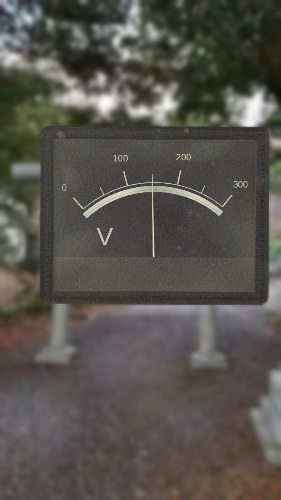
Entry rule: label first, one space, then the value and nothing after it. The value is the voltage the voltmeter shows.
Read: 150 V
